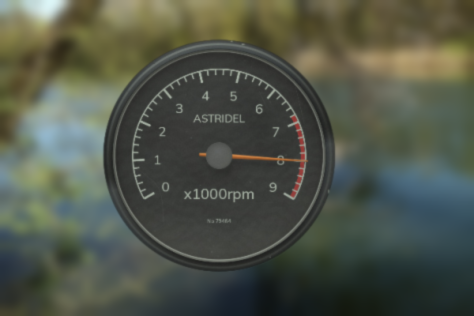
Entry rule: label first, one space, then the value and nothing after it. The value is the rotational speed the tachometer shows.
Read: 8000 rpm
